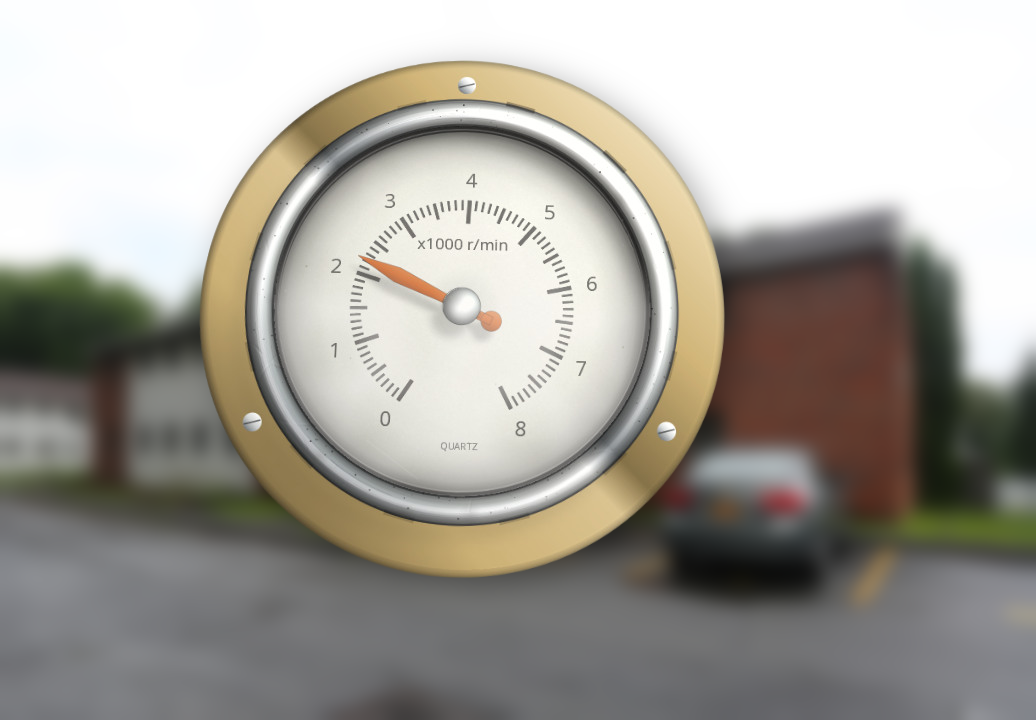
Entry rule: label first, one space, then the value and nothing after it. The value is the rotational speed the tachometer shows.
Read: 2200 rpm
